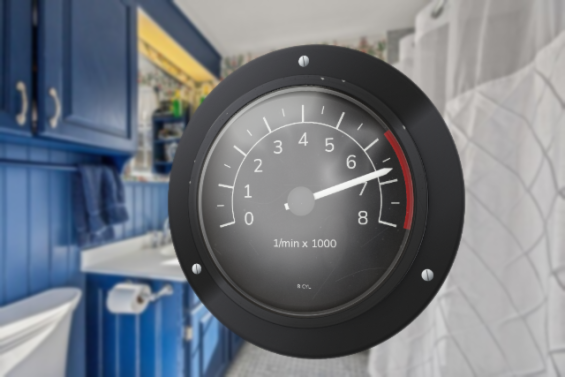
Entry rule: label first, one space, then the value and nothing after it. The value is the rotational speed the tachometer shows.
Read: 6750 rpm
